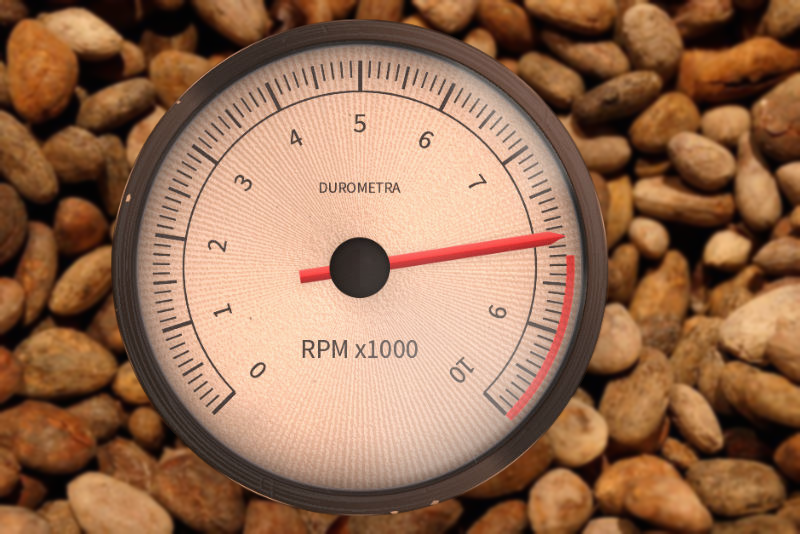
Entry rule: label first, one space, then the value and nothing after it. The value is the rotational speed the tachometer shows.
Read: 8000 rpm
